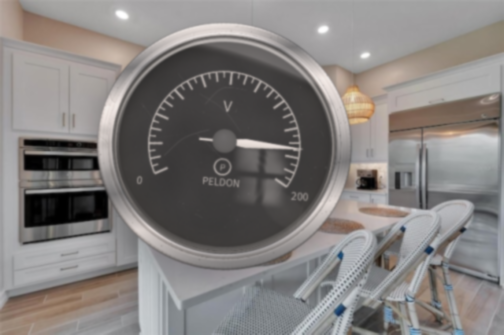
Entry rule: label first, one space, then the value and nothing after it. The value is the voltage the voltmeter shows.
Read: 175 V
